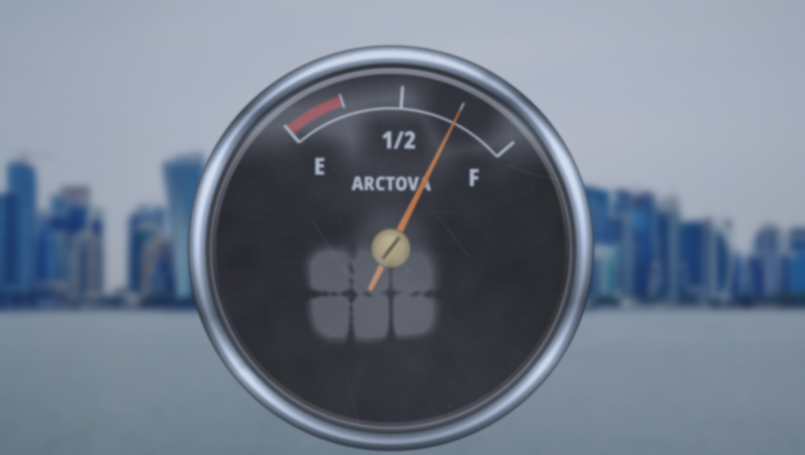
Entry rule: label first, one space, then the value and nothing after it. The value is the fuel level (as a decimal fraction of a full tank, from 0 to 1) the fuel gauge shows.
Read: 0.75
